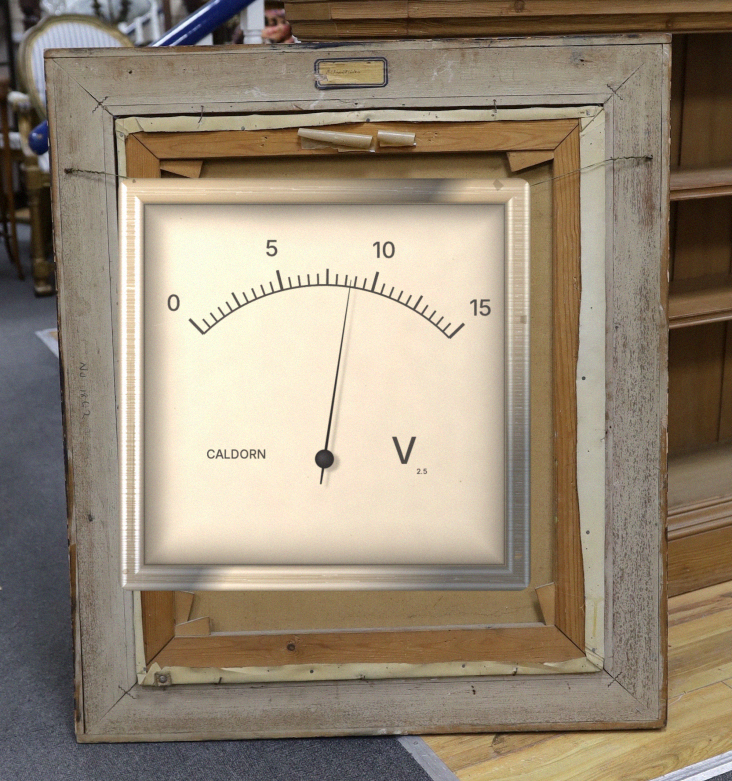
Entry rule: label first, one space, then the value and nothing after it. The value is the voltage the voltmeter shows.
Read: 8.75 V
